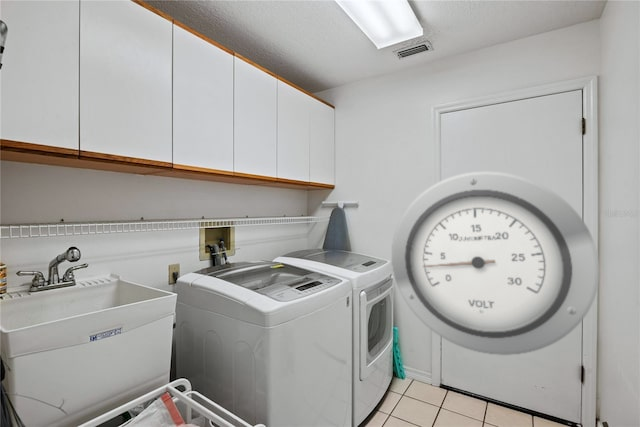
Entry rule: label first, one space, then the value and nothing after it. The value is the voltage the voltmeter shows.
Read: 3 V
